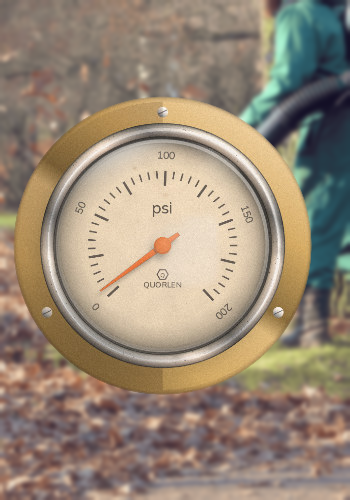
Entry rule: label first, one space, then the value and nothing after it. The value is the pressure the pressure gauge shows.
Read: 5 psi
